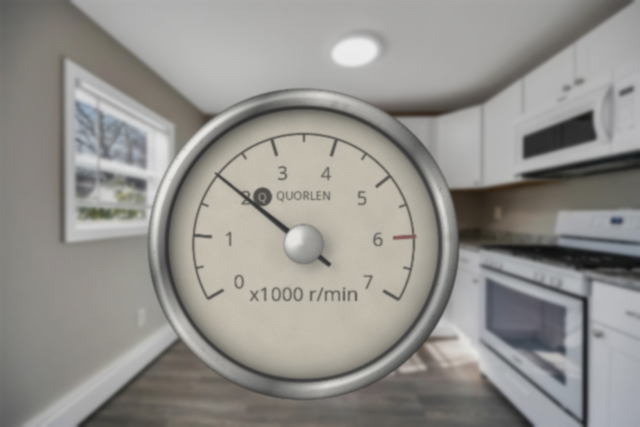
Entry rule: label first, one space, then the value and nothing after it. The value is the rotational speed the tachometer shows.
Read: 2000 rpm
